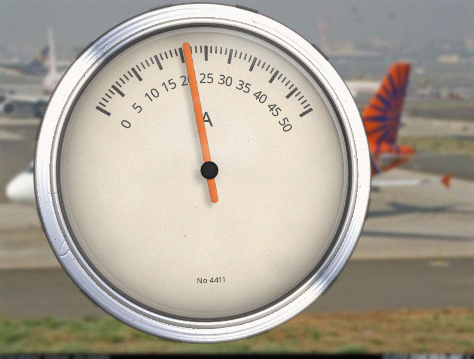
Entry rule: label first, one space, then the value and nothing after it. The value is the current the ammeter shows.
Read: 21 A
